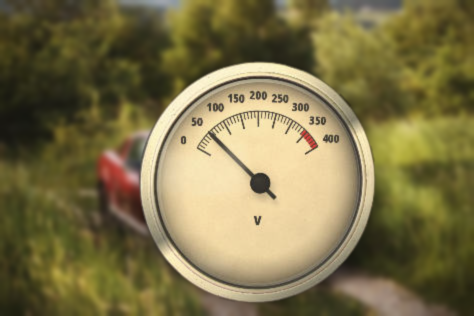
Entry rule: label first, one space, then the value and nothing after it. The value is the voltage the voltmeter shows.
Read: 50 V
